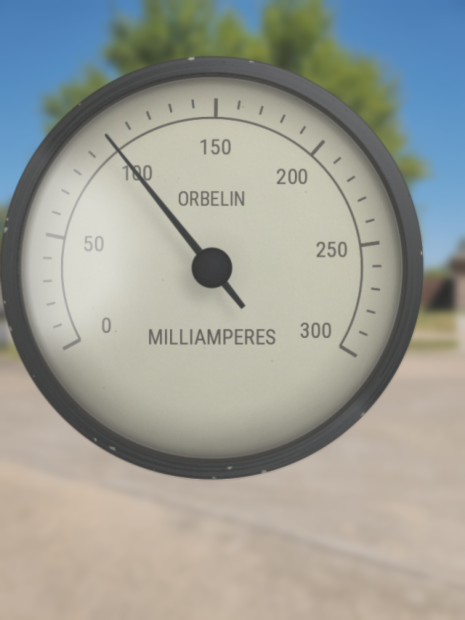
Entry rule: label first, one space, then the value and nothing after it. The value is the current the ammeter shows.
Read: 100 mA
